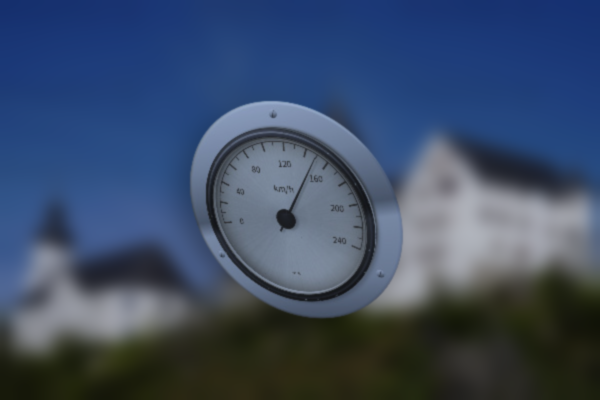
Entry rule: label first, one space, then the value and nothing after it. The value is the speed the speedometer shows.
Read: 150 km/h
